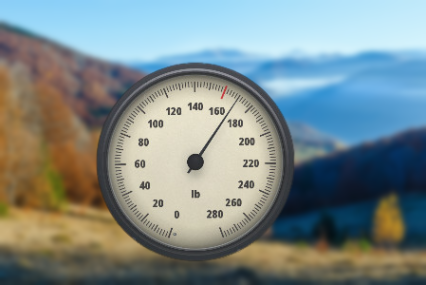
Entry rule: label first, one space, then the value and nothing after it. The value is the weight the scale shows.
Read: 170 lb
